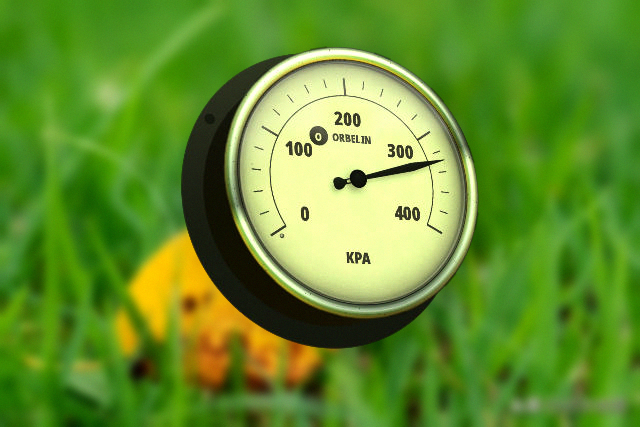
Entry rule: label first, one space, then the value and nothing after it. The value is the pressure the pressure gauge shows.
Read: 330 kPa
